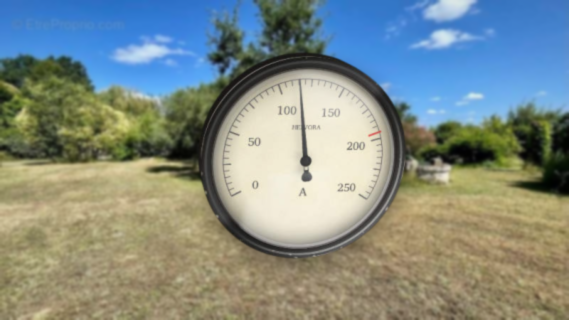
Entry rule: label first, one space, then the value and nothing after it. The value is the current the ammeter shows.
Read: 115 A
